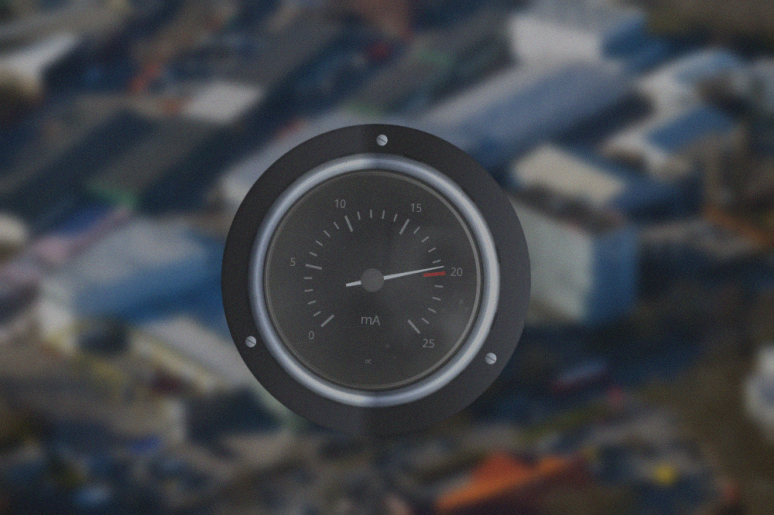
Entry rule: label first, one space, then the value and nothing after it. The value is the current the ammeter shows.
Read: 19.5 mA
